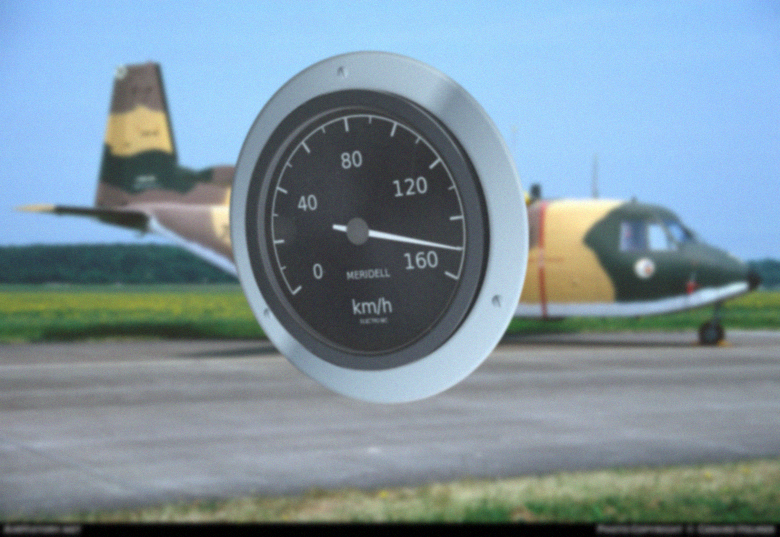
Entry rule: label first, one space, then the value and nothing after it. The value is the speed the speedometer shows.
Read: 150 km/h
